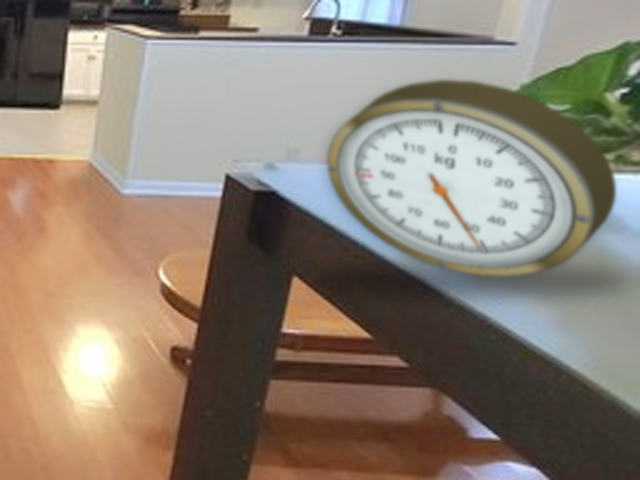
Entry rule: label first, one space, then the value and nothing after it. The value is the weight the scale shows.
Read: 50 kg
